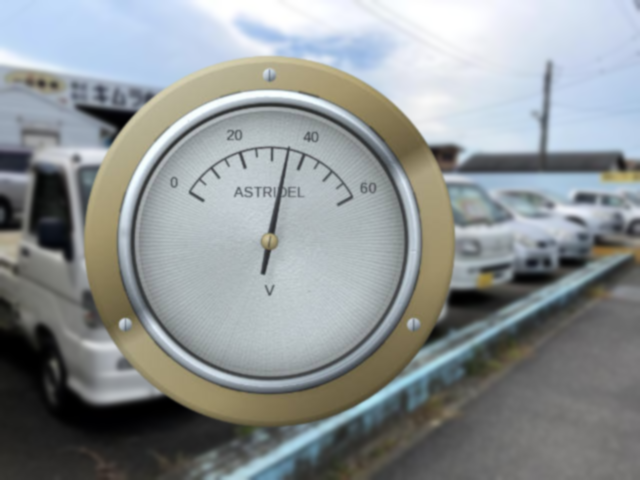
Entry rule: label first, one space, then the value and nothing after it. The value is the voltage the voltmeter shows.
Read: 35 V
